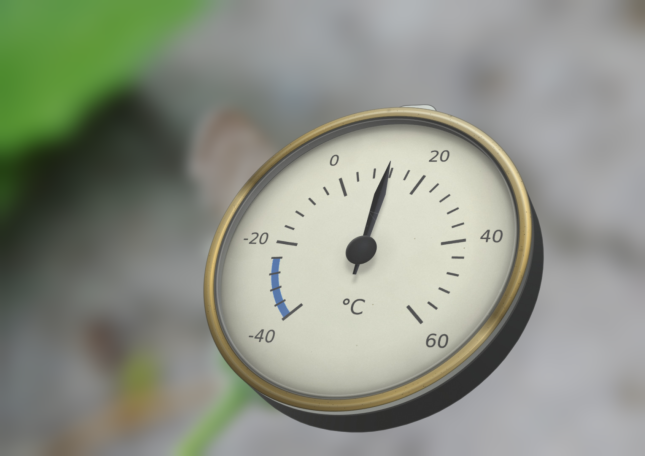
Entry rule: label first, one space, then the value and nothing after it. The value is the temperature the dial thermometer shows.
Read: 12 °C
